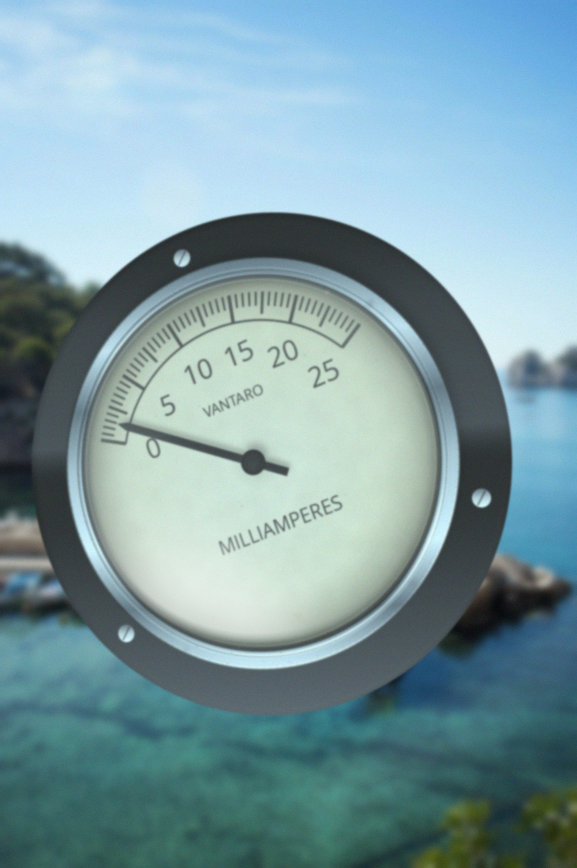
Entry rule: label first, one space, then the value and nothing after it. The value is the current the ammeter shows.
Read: 1.5 mA
